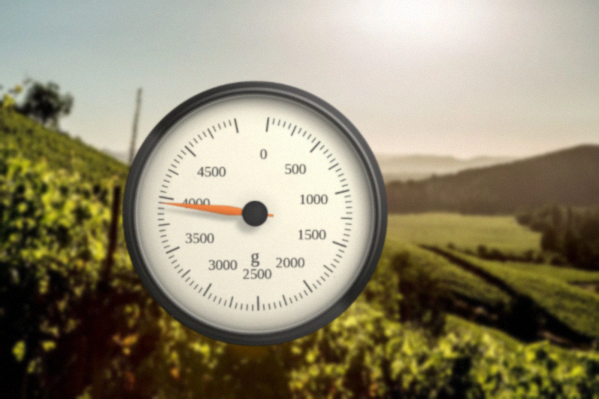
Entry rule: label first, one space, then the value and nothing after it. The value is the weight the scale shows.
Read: 3950 g
